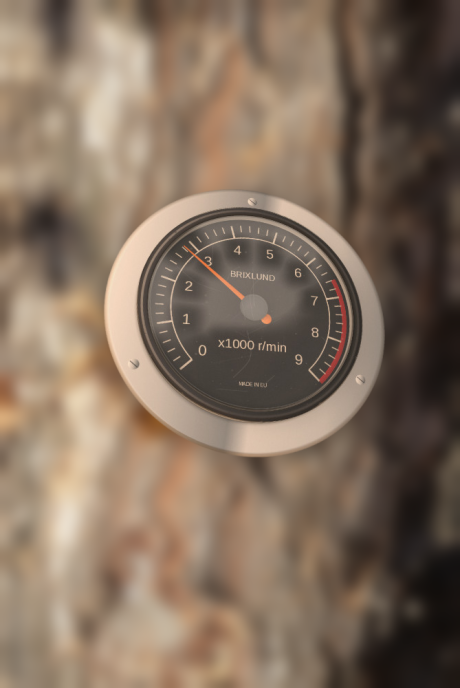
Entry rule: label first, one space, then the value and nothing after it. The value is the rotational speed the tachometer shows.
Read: 2800 rpm
